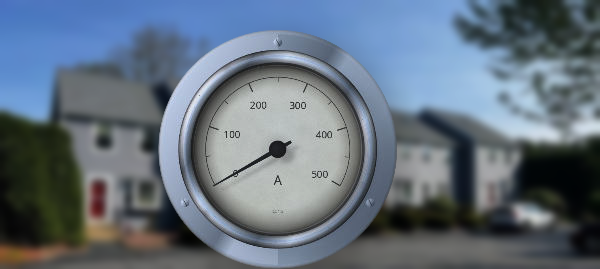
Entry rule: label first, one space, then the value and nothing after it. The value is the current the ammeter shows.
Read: 0 A
